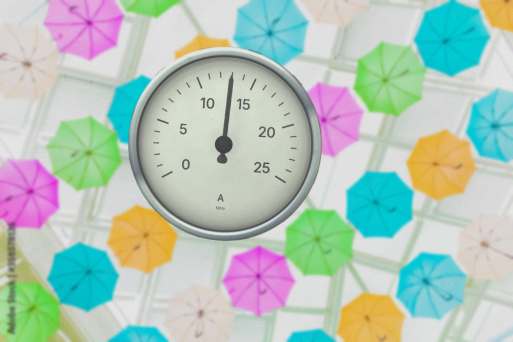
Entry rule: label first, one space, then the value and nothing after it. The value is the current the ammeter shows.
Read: 13 A
